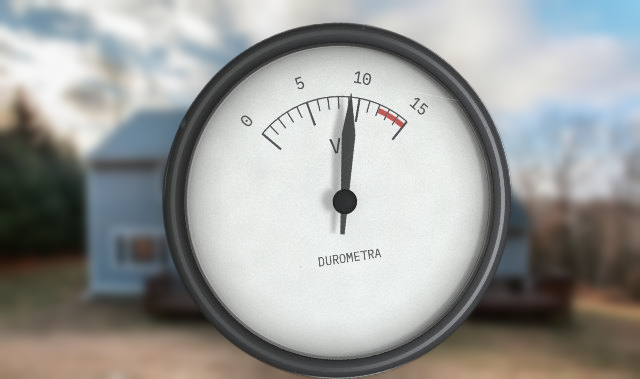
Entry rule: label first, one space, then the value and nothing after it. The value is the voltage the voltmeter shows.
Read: 9 V
